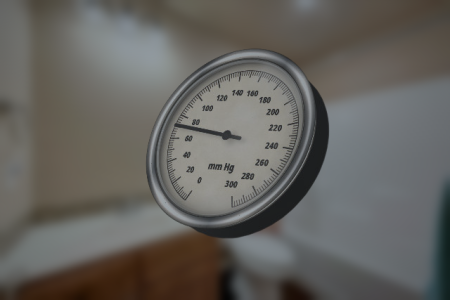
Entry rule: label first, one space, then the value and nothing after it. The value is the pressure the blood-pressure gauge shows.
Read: 70 mmHg
